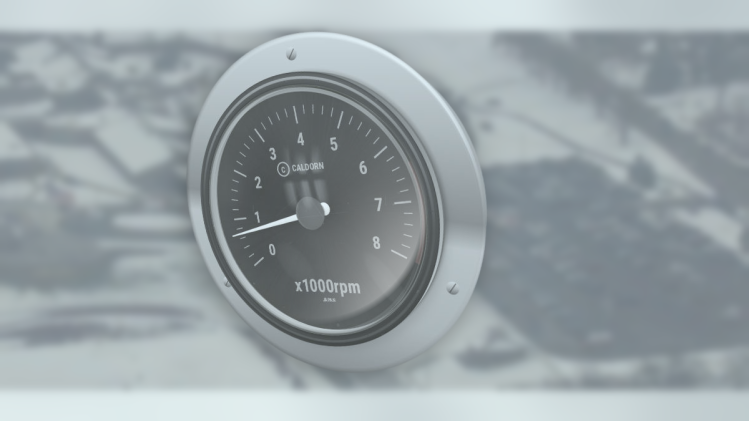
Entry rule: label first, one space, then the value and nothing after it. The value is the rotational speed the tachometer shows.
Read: 700 rpm
